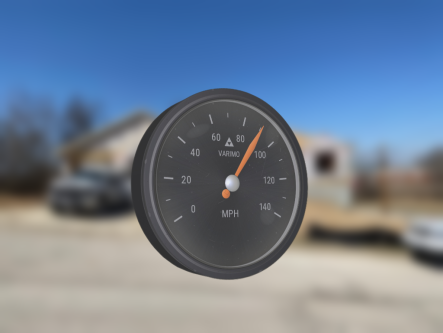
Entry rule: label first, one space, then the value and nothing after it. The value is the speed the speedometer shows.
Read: 90 mph
